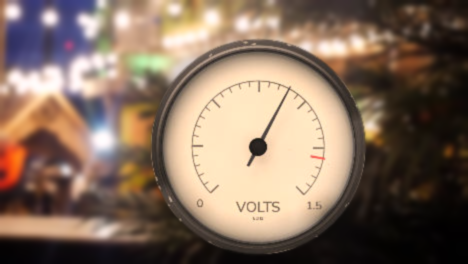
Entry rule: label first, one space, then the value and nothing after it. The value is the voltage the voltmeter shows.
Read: 0.9 V
